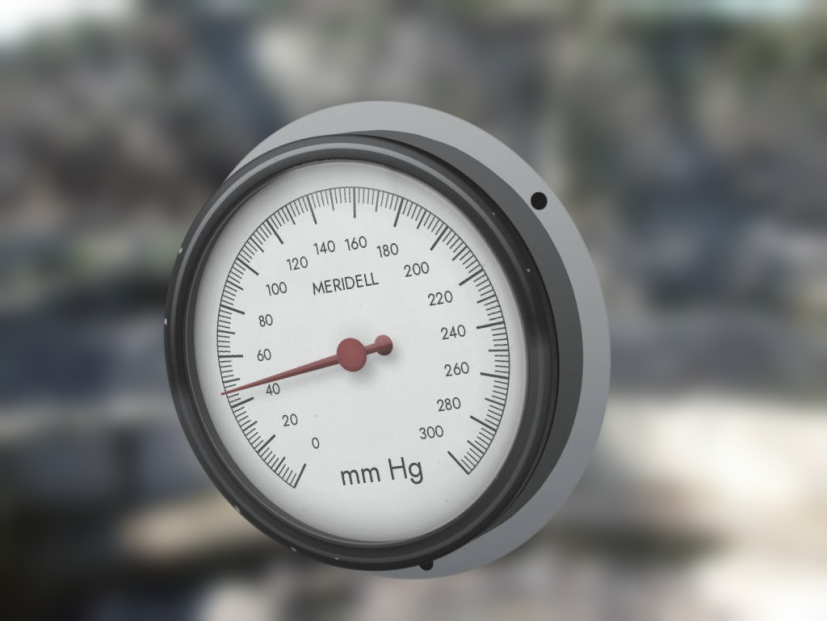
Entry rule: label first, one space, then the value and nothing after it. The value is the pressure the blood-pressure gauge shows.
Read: 46 mmHg
